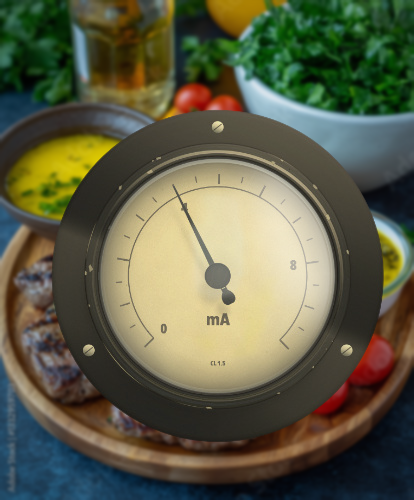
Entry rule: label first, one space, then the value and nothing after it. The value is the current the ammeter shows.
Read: 4 mA
